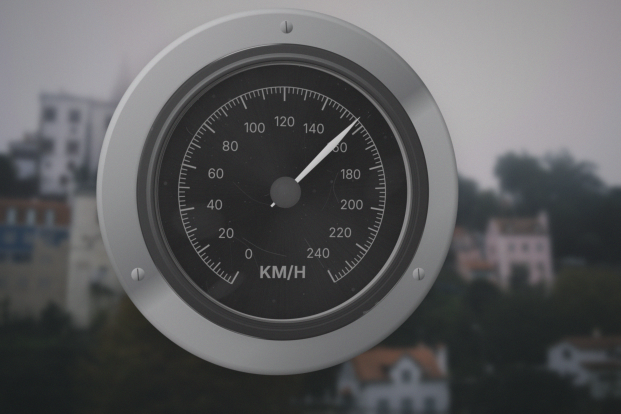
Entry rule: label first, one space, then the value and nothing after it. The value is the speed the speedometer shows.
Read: 156 km/h
